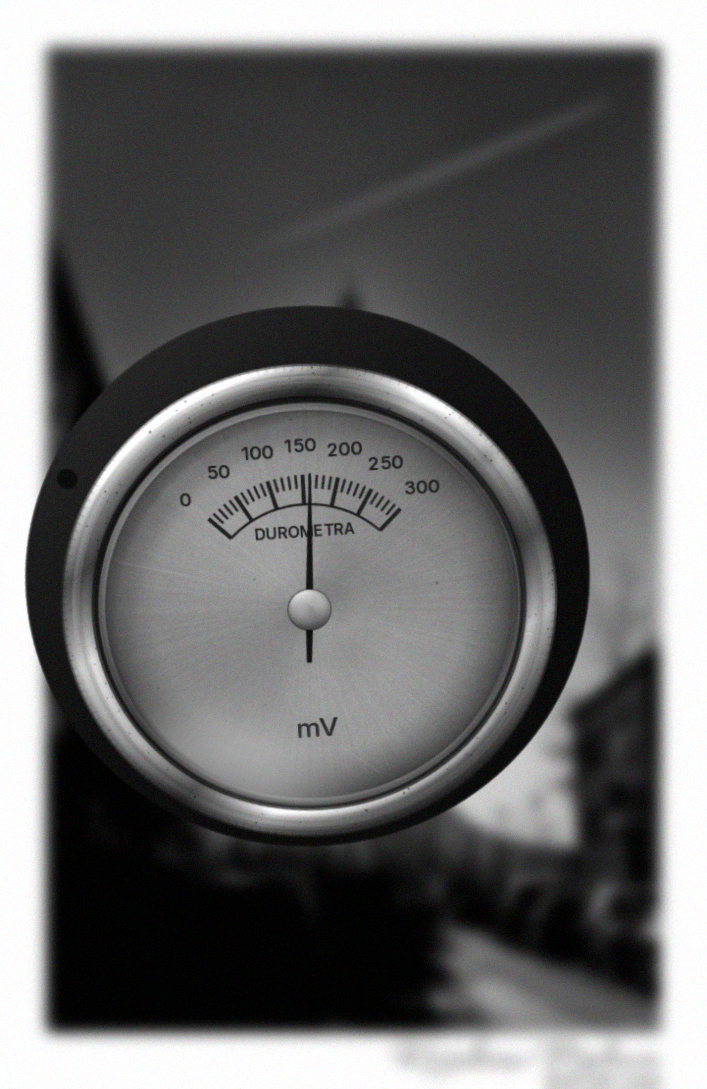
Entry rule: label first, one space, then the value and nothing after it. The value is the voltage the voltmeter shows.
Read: 160 mV
